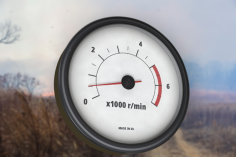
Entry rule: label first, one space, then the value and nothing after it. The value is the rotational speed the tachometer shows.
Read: 500 rpm
